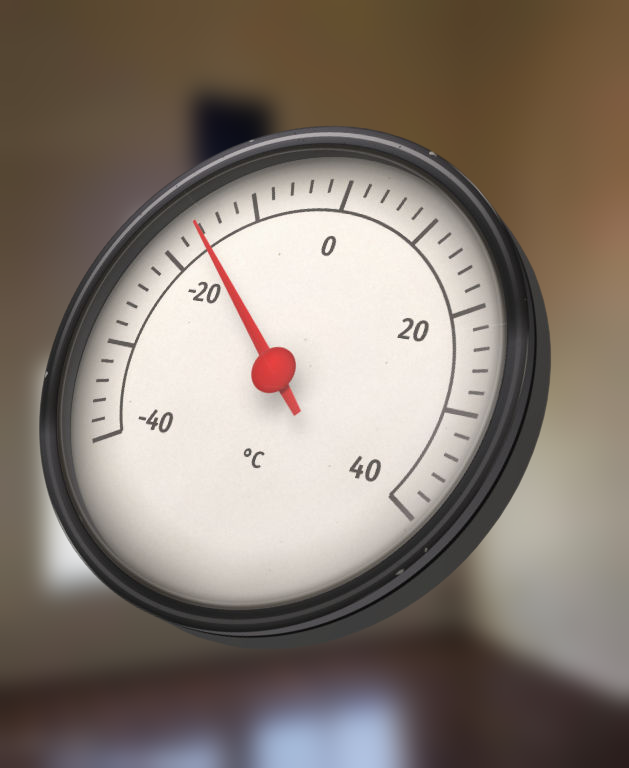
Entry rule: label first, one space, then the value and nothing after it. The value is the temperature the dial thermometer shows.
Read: -16 °C
